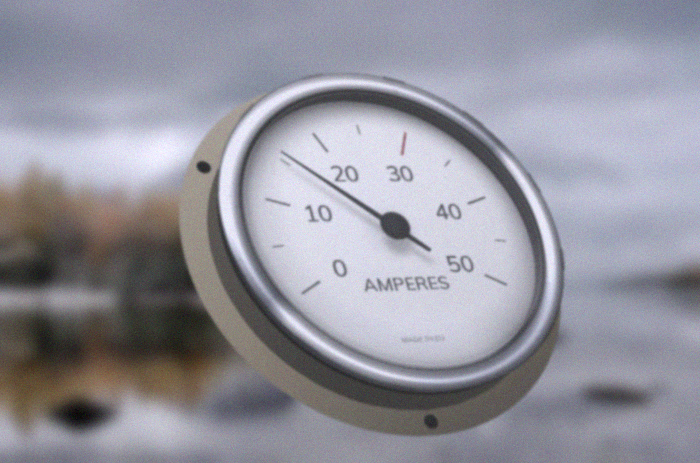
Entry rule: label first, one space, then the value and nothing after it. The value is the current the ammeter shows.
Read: 15 A
